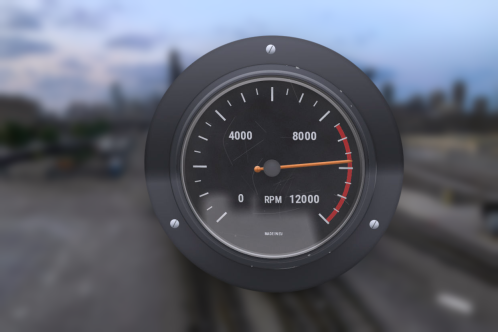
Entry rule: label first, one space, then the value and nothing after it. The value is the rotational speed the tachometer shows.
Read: 9750 rpm
